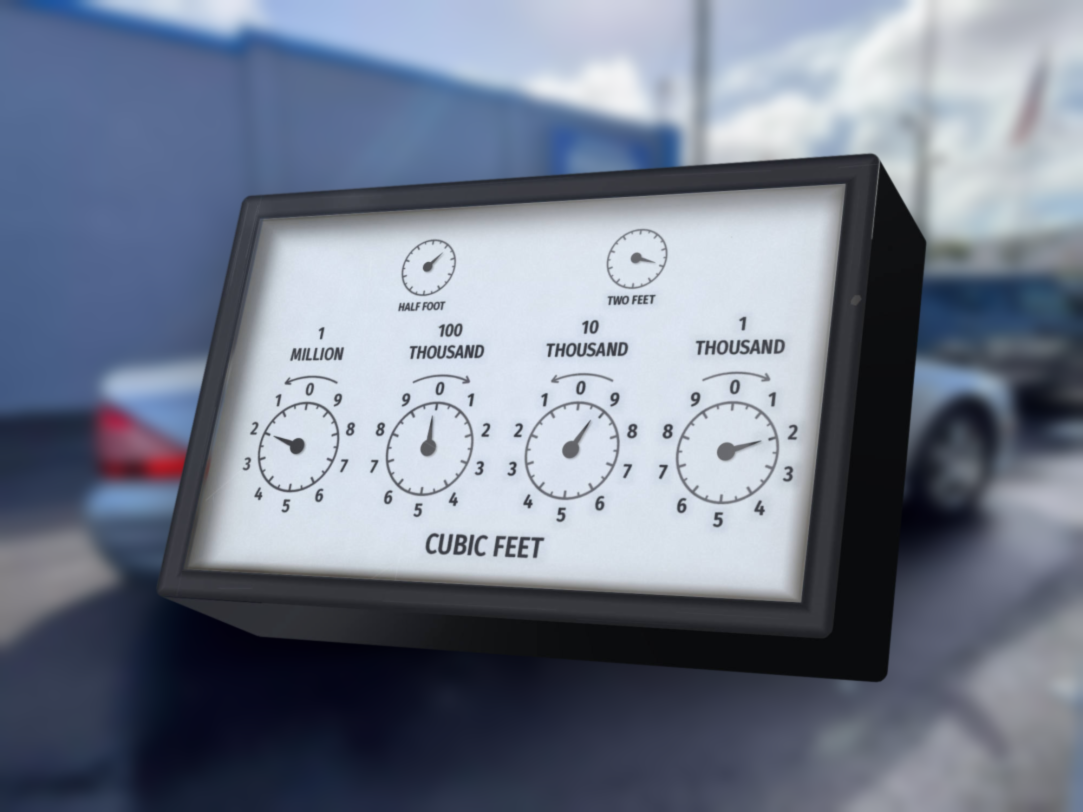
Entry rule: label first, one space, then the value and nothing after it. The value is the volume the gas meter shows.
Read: 199200 ft³
